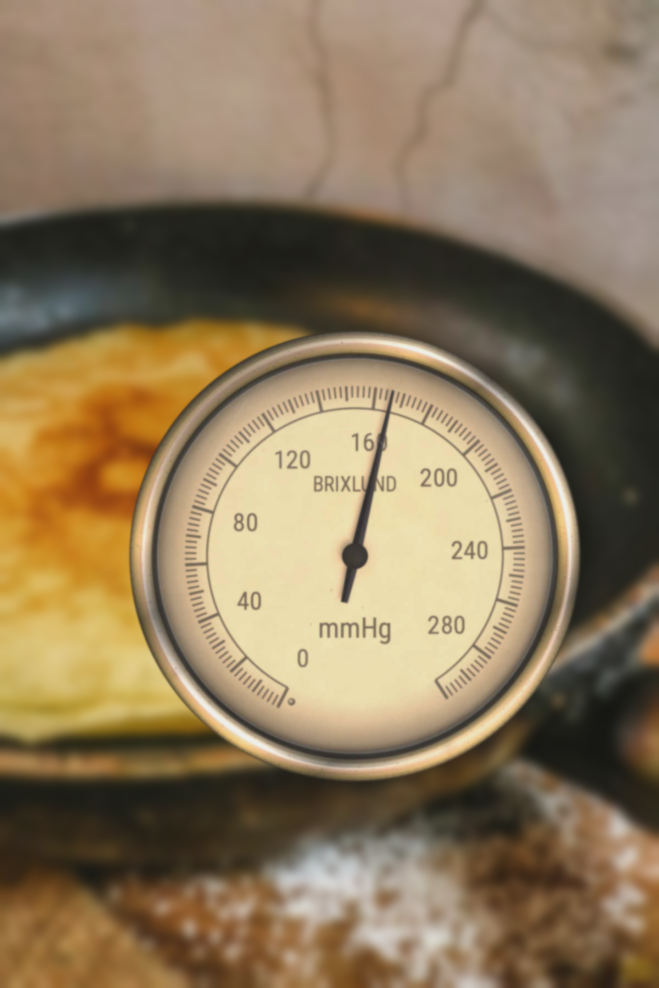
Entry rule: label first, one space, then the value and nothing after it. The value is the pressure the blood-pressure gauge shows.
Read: 166 mmHg
